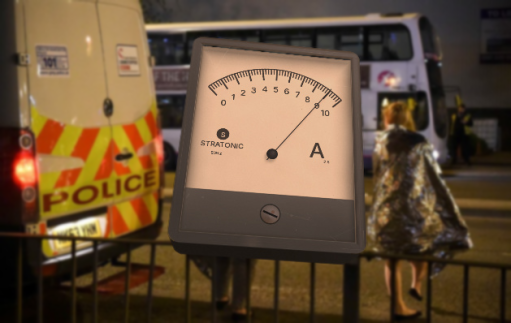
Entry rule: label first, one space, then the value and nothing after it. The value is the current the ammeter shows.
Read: 9 A
